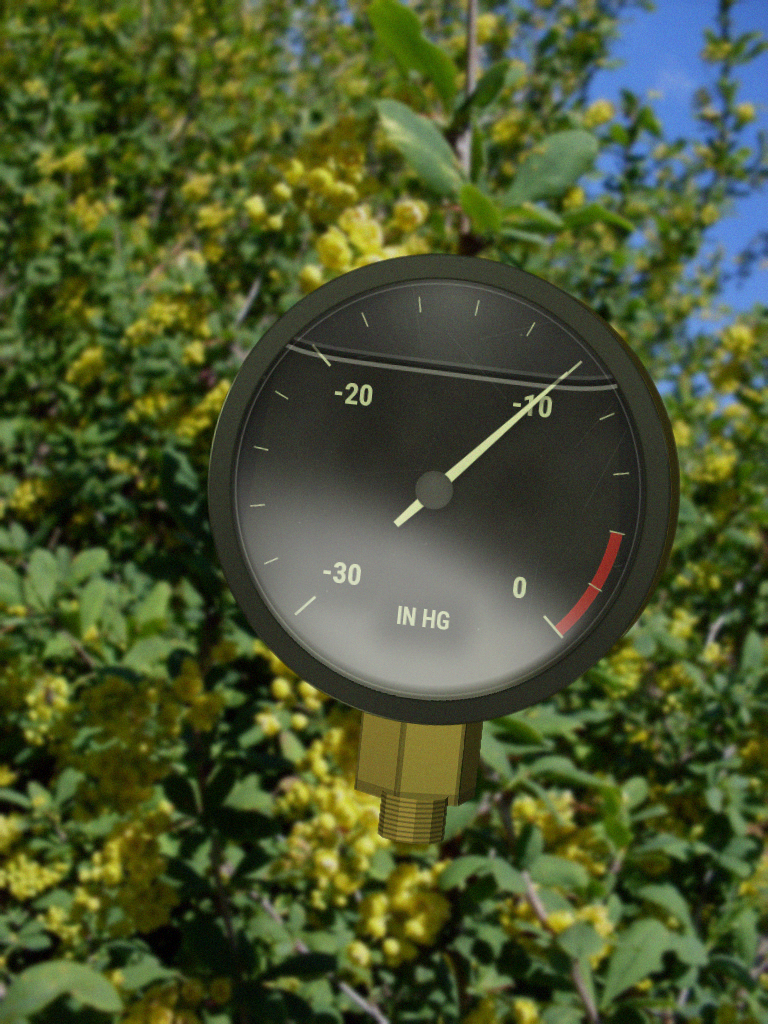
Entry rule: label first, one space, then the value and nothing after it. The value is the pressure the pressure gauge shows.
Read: -10 inHg
